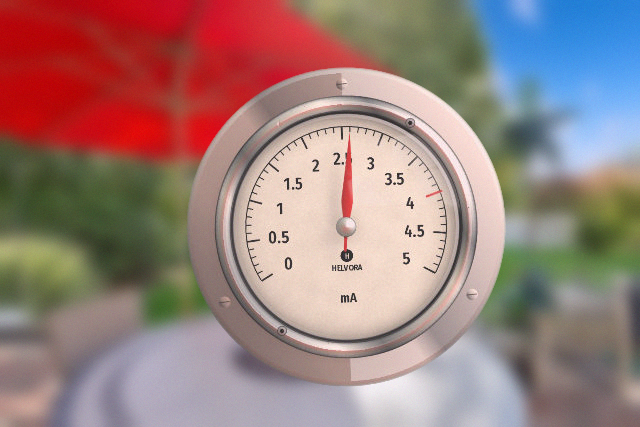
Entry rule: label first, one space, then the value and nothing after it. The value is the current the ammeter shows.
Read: 2.6 mA
